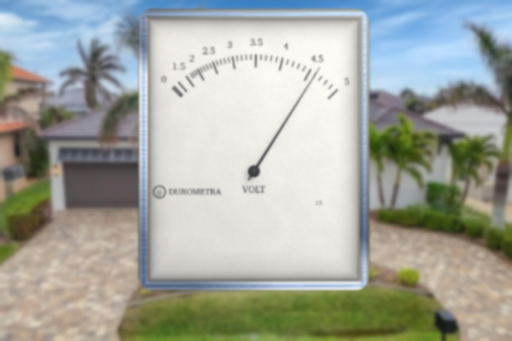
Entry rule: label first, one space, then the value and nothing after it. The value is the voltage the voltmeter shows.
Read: 4.6 V
